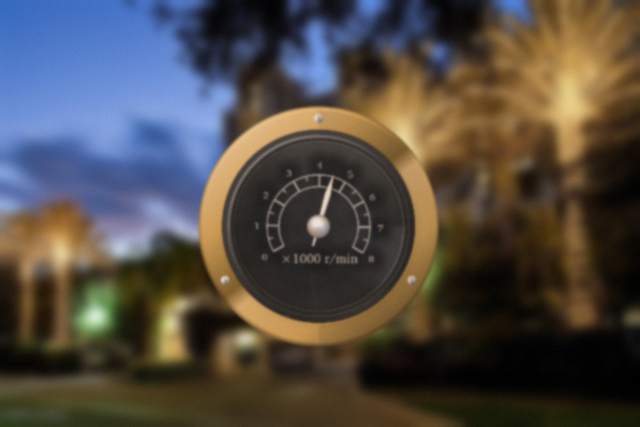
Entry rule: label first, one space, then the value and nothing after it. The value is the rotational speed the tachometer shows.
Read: 4500 rpm
